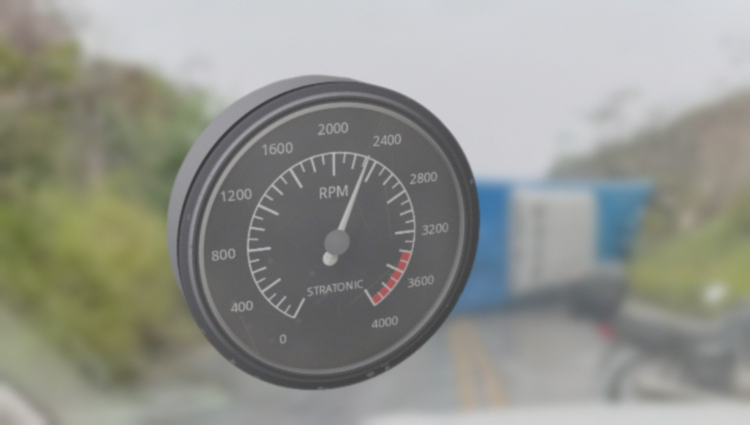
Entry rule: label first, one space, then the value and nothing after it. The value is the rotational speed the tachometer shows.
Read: 2300 rpm
